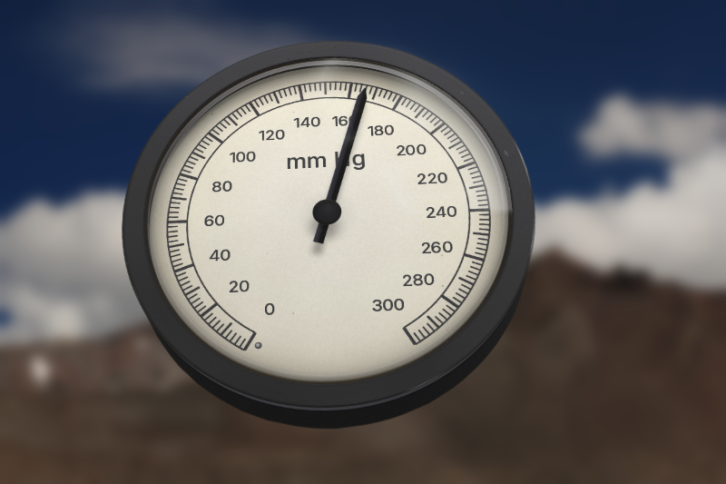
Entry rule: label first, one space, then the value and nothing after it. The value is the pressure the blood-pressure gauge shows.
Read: 166 mmHg
